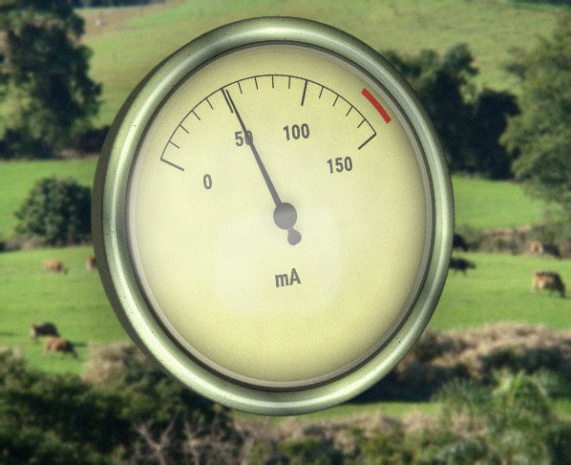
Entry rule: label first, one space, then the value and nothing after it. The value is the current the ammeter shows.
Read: 50 mA
